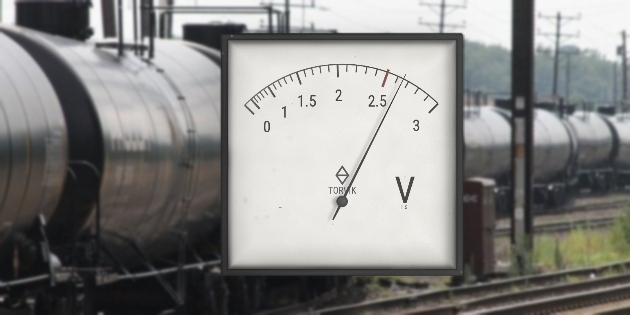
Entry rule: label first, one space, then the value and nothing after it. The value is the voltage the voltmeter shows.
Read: 2.65 V
